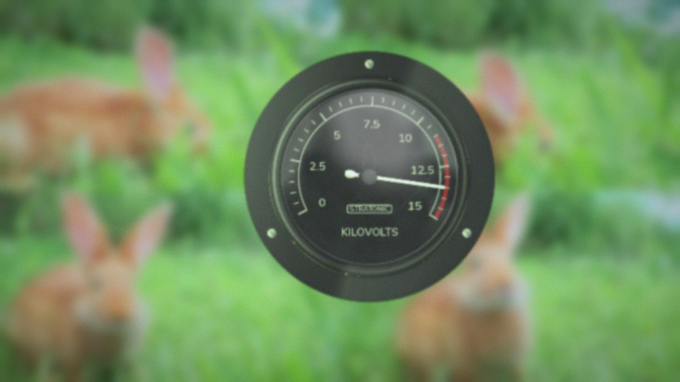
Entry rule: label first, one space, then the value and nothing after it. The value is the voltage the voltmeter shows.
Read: 13.5 kV
